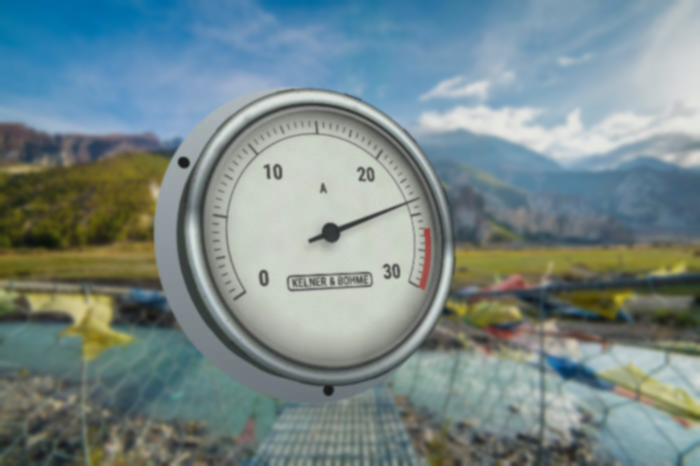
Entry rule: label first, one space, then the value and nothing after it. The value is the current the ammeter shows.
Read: 24 A
